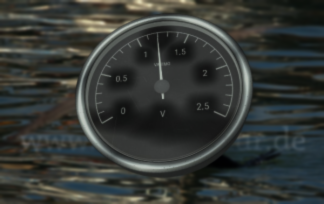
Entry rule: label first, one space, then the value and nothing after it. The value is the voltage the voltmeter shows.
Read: 1.2 V
